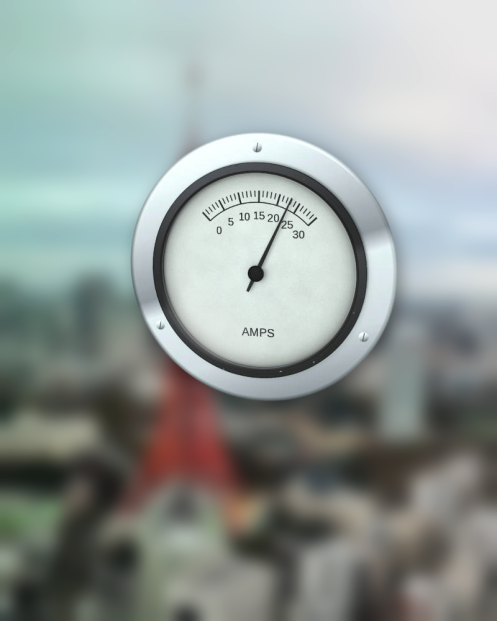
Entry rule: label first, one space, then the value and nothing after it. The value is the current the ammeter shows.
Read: 23 A
